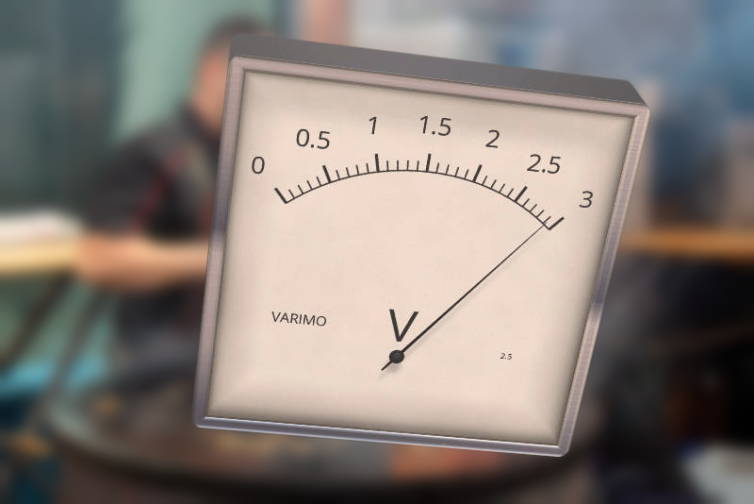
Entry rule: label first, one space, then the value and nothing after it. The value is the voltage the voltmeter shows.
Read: 2.9 V
